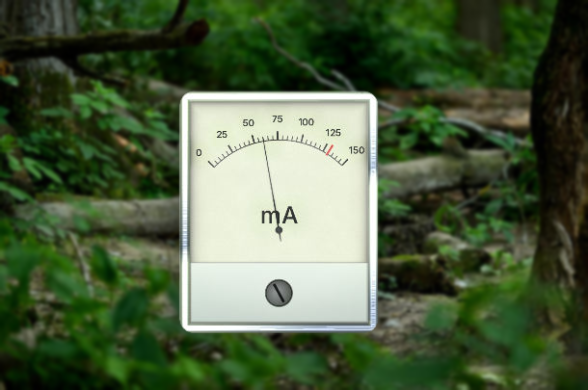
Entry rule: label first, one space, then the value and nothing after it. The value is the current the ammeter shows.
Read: 60 mA
